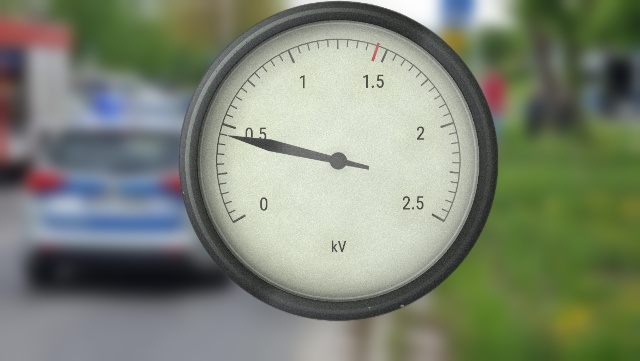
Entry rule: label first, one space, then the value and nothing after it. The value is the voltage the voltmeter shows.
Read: 0.45 kV
